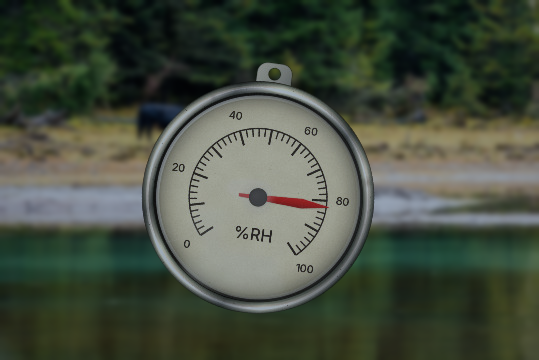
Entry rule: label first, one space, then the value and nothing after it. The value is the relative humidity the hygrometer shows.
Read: 82 %
